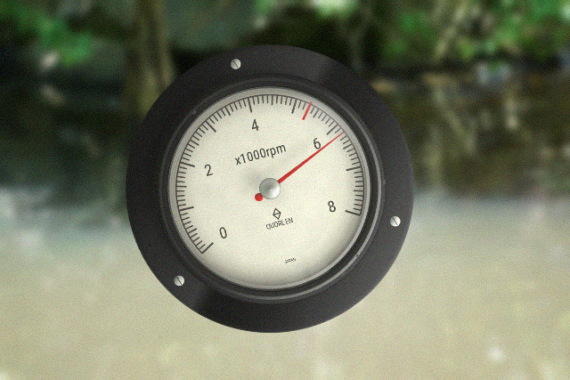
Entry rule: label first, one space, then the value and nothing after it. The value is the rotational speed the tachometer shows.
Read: 6200 rpm
